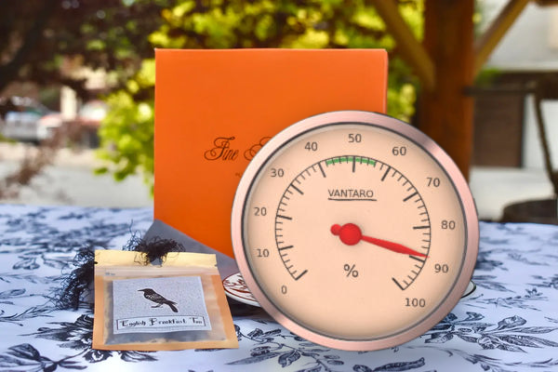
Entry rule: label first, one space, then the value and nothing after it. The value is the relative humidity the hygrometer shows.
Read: 88 %
